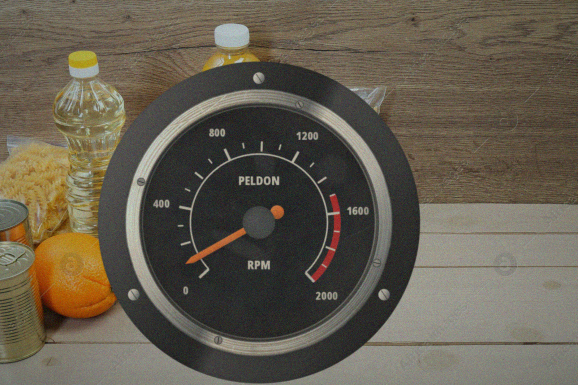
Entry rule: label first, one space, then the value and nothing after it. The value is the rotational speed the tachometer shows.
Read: 100 rpm
